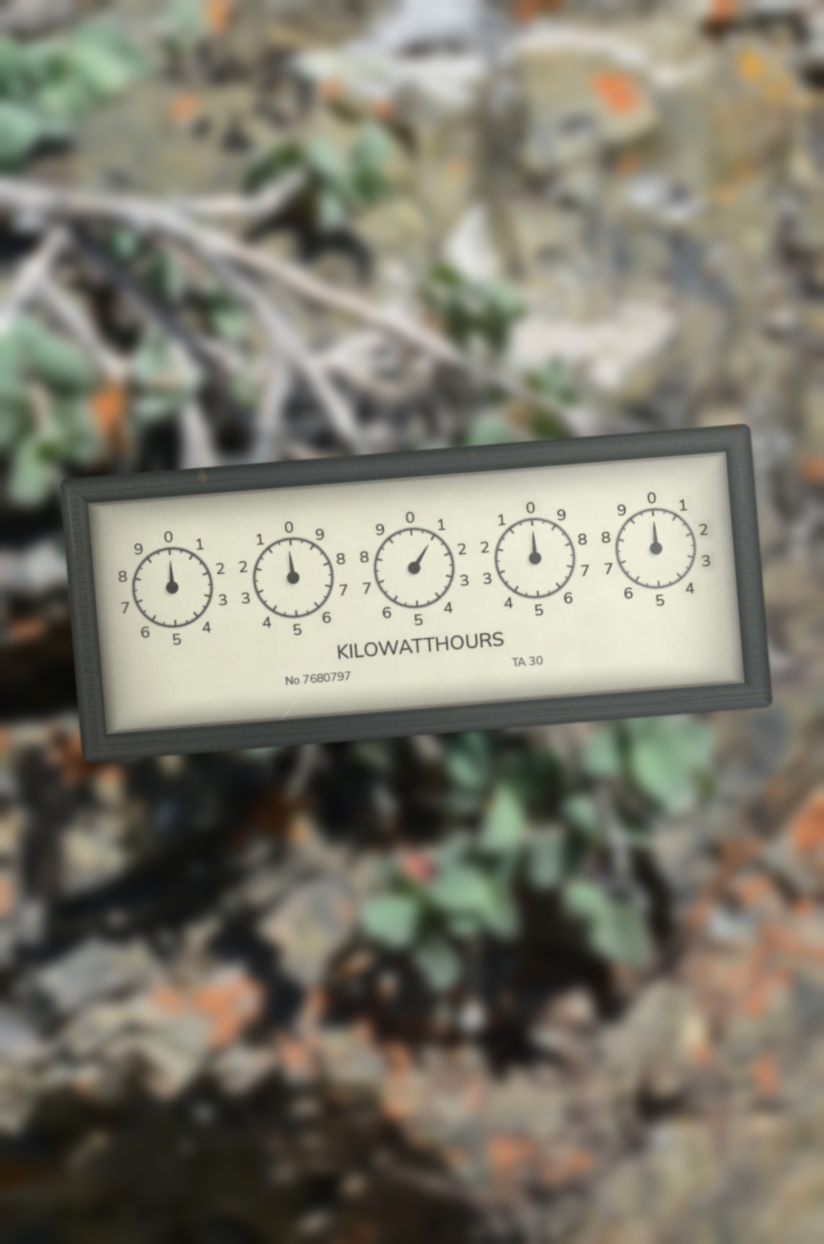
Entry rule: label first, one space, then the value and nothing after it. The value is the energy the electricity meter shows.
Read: 100 kWh
